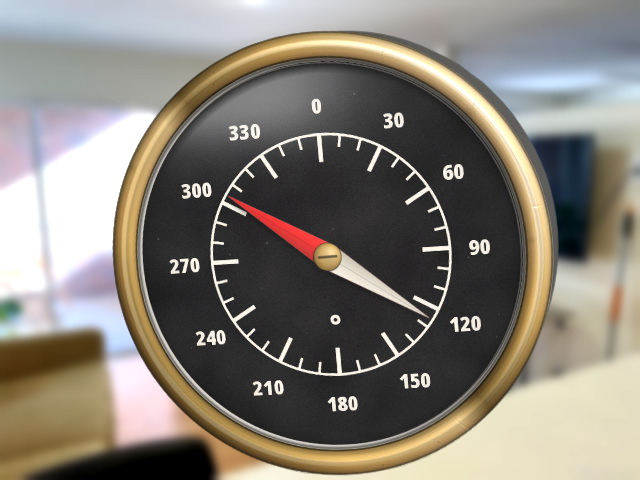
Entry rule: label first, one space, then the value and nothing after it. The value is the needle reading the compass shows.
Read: 305 °
